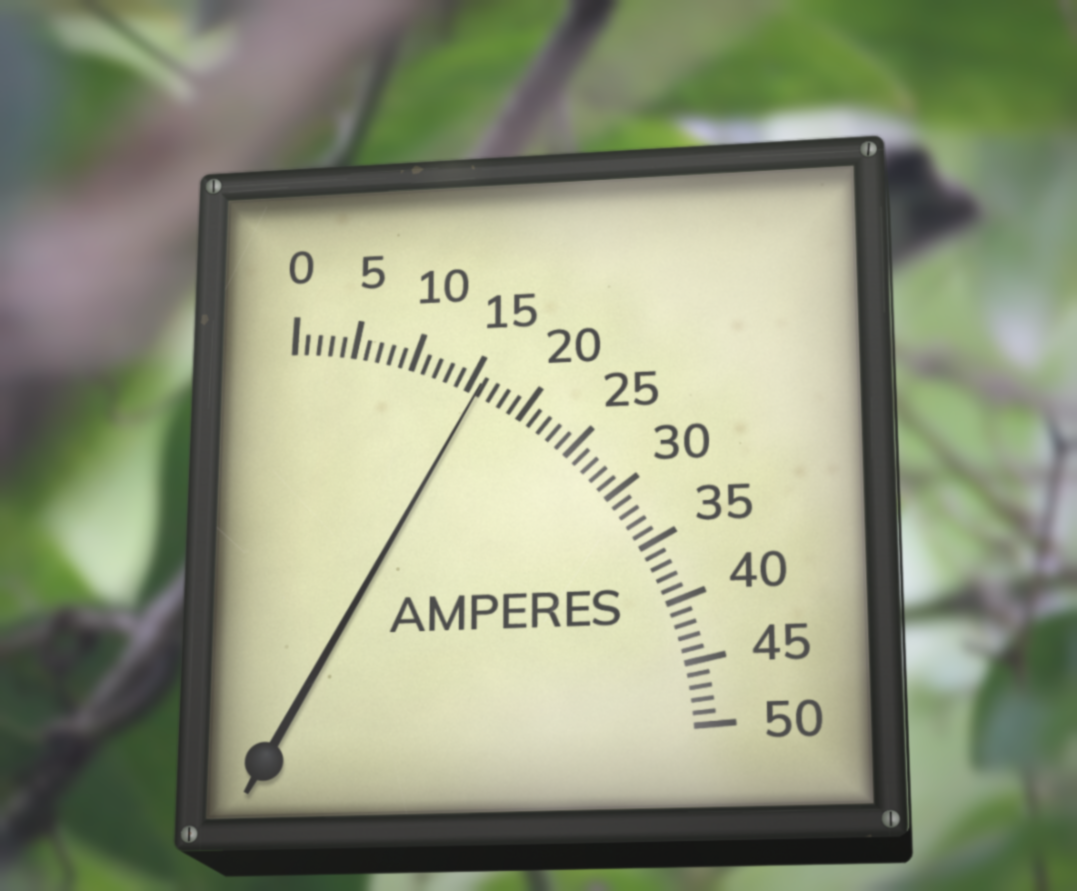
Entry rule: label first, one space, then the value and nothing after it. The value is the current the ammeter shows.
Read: 16 A
